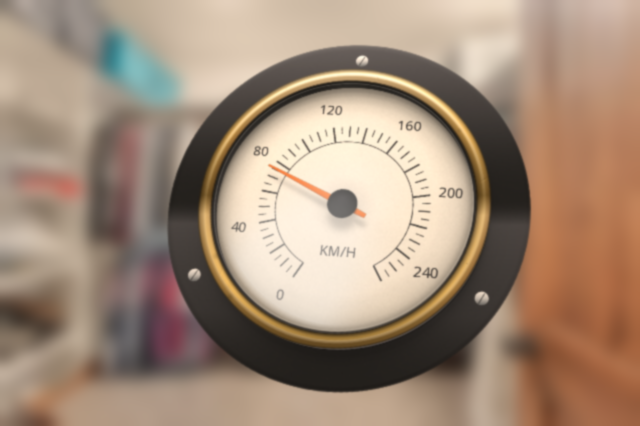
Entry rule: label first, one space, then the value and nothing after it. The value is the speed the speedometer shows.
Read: 75 km/h
